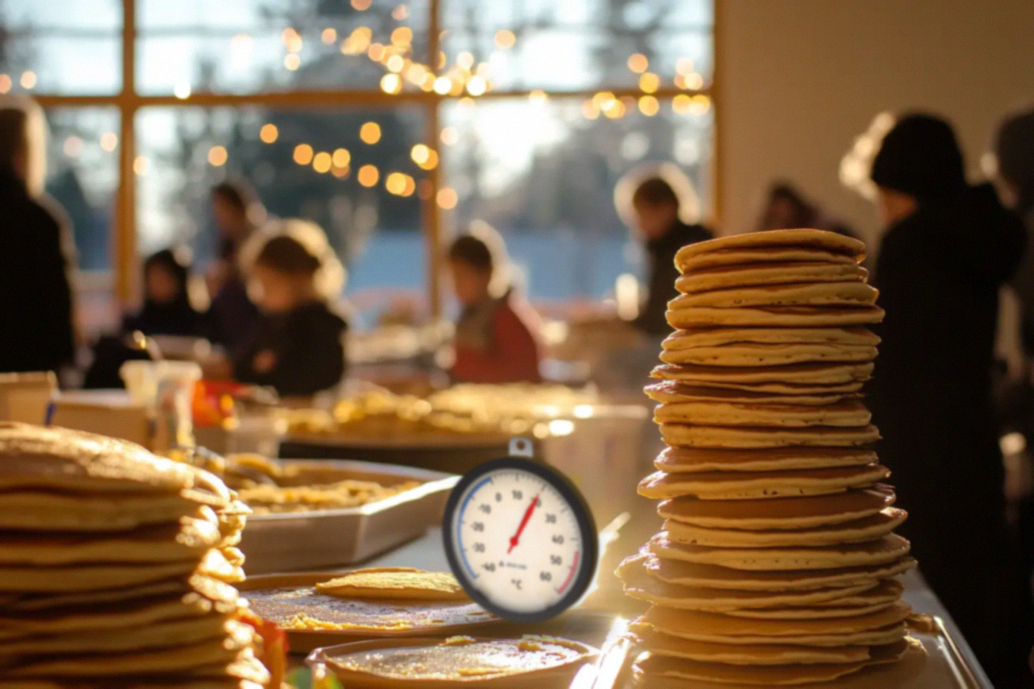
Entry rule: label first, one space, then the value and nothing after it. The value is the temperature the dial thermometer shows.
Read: 20 °C
